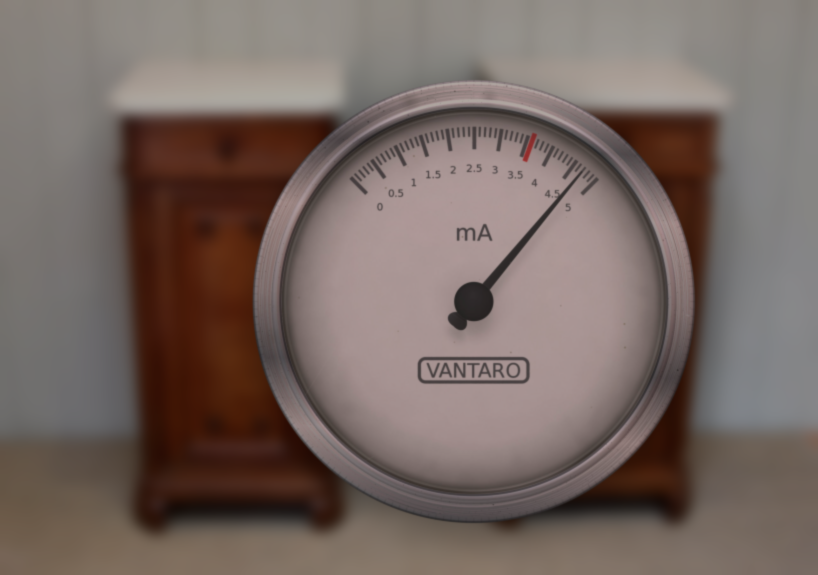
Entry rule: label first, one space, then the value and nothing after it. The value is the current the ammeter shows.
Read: 4.7 mA
